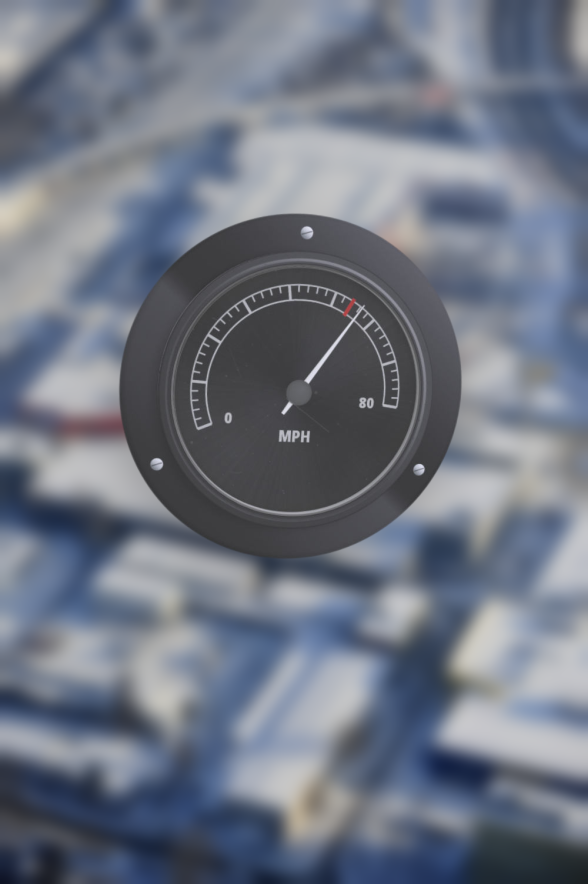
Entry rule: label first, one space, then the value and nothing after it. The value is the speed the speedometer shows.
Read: 56 mph
